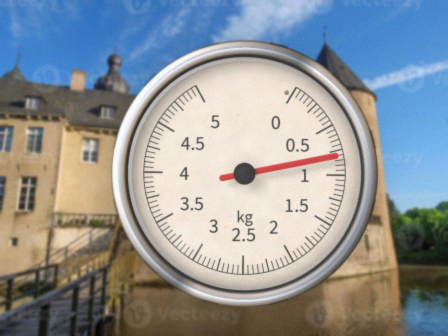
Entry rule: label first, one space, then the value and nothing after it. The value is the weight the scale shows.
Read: 0.8 kg
